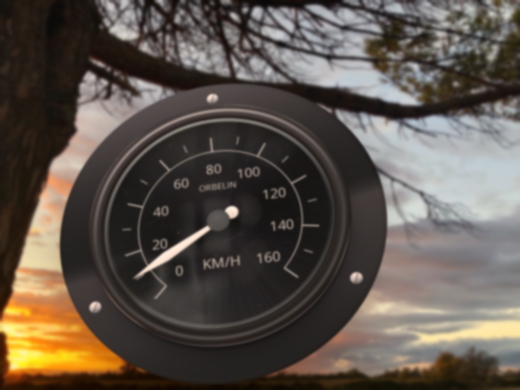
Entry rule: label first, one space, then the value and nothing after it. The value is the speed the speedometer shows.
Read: 10 km/h
